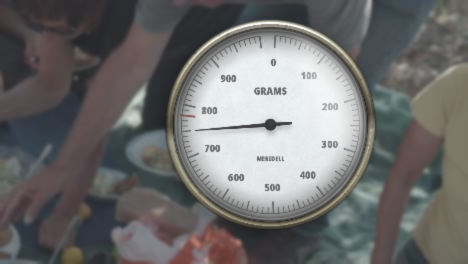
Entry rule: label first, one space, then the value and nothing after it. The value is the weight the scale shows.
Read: 750 g
